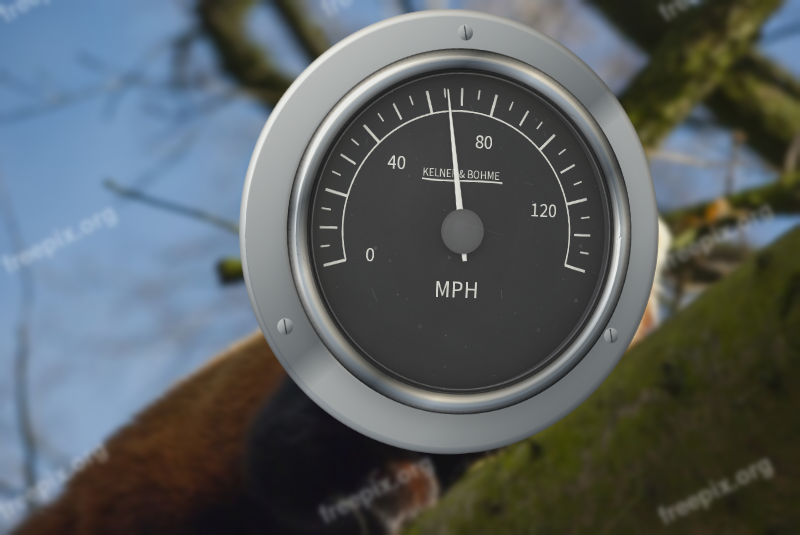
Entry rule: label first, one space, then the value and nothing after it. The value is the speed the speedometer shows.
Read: 65 mph
